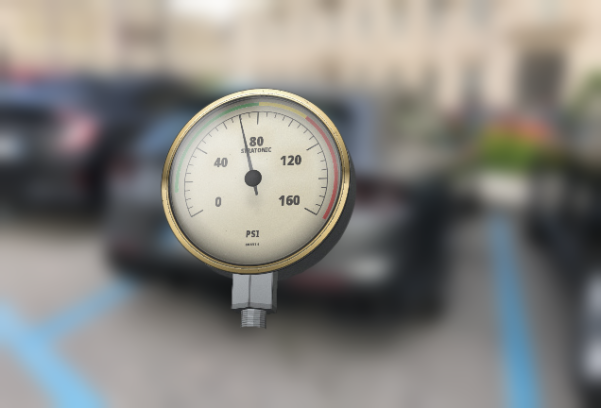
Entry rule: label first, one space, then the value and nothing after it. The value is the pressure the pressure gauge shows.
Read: 70 psi
